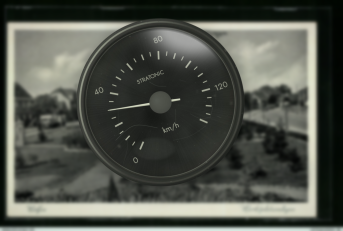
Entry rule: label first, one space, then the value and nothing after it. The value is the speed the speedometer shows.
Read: 30 km/h
